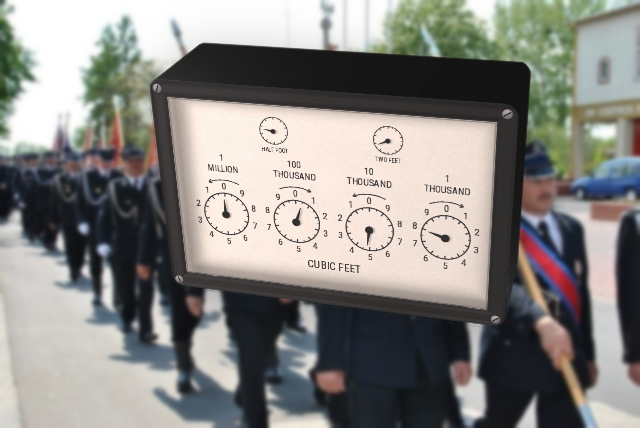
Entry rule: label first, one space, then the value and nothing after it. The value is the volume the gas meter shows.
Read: 4800 ft³
